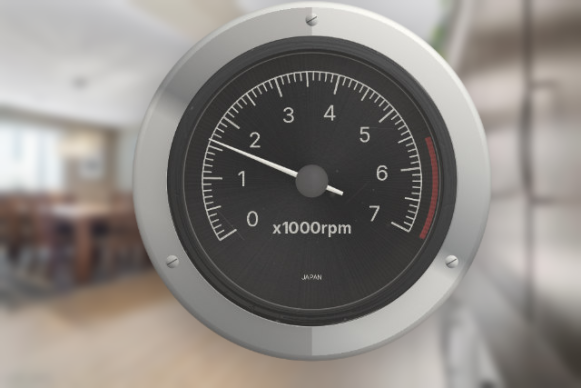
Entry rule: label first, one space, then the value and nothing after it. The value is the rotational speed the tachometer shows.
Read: 1600 rpm
